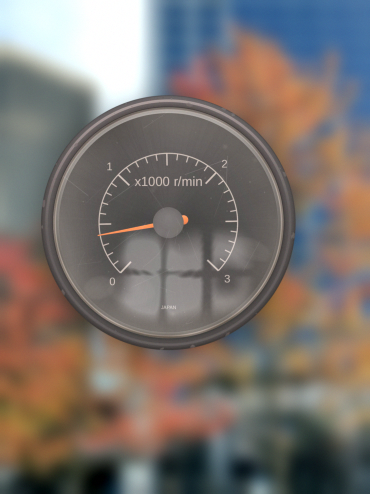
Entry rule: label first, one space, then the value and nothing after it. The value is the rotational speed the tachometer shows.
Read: 400 rpm
